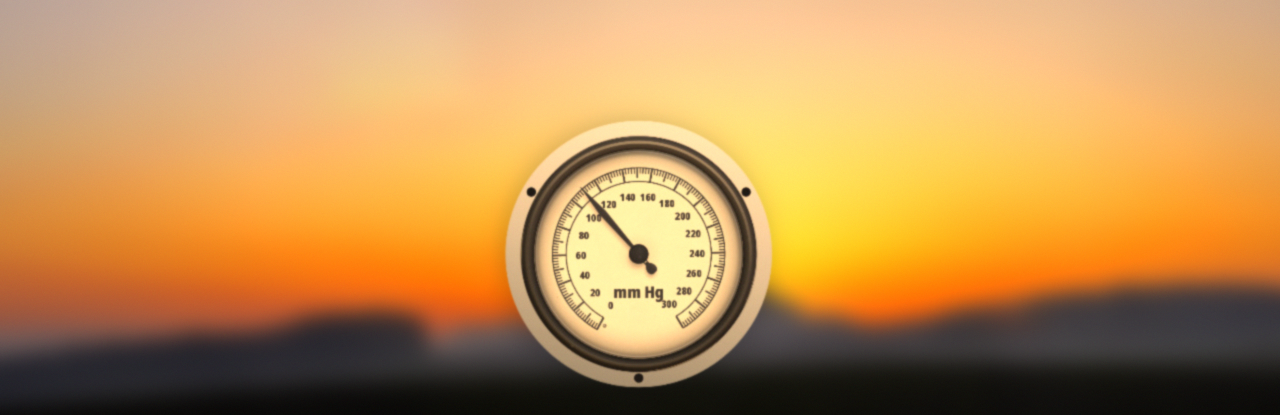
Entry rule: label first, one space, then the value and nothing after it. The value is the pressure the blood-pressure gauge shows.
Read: 110 mmHg
